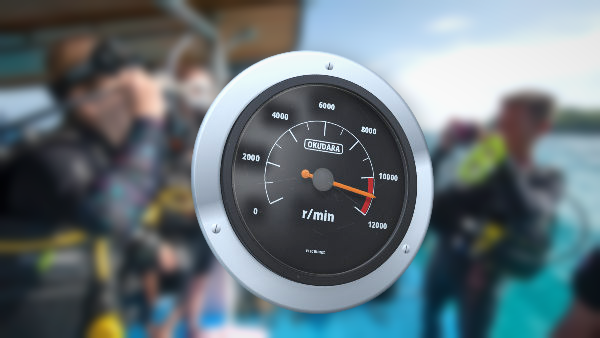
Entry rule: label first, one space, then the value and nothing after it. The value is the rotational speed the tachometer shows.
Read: 11000 rpm
